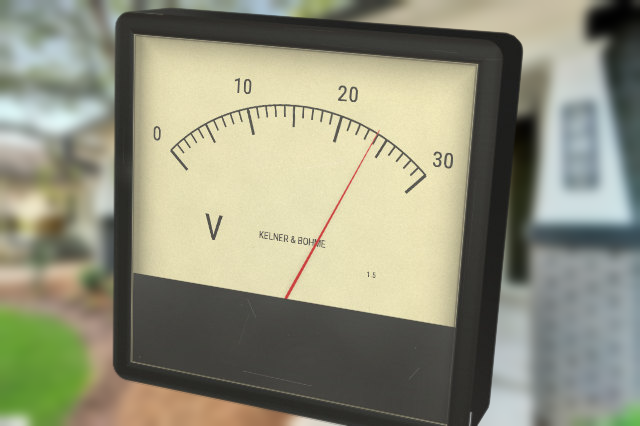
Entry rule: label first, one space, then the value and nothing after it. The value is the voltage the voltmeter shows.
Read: 24 V
